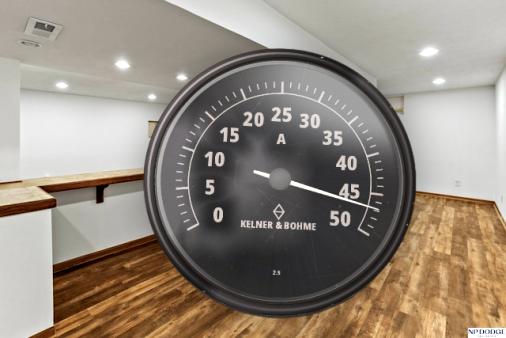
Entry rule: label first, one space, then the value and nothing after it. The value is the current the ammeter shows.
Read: 47 A
